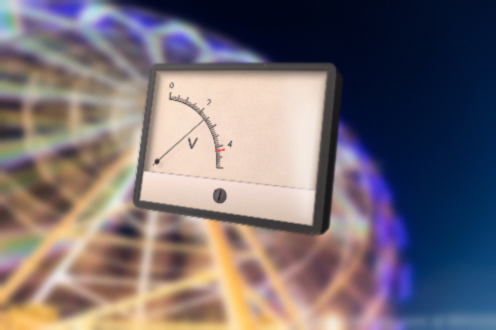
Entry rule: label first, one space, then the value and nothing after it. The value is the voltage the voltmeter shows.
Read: 2.5 V
